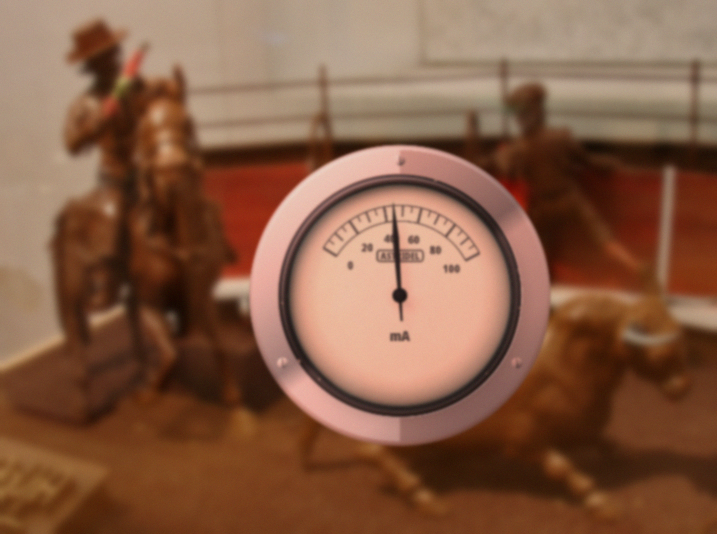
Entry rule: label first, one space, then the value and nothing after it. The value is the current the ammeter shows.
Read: 45 mA
